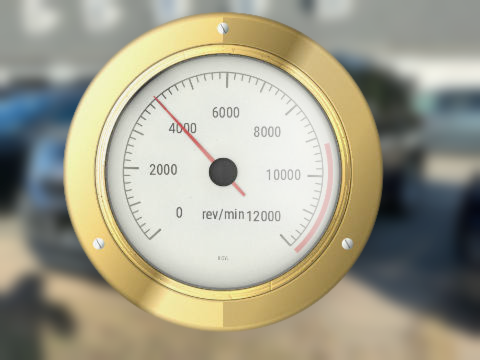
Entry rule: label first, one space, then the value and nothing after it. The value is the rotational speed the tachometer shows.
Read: 4000 rpm
